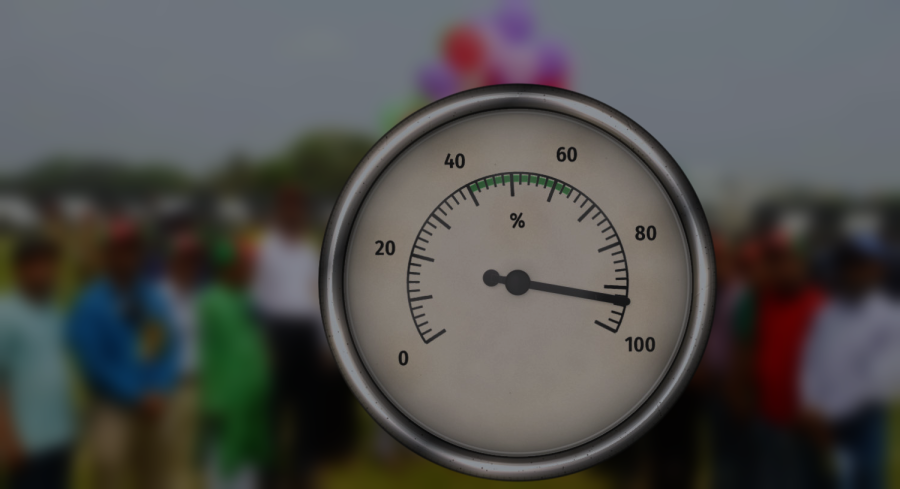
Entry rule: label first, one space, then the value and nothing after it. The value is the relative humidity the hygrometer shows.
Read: 93 %
